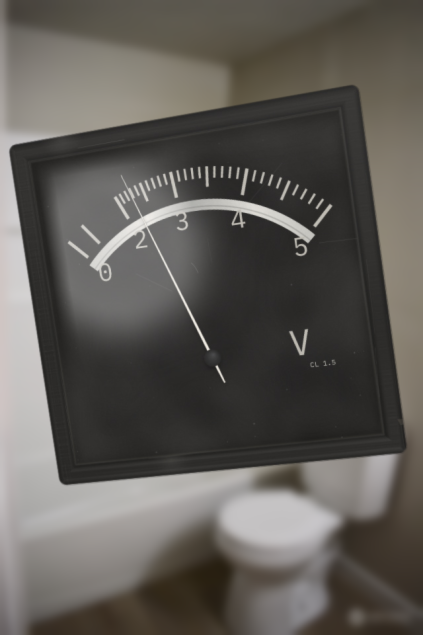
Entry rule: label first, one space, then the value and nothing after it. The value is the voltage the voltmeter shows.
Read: 2.3 V
